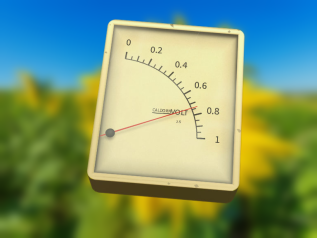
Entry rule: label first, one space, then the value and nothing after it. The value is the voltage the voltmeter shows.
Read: 0.75 V
